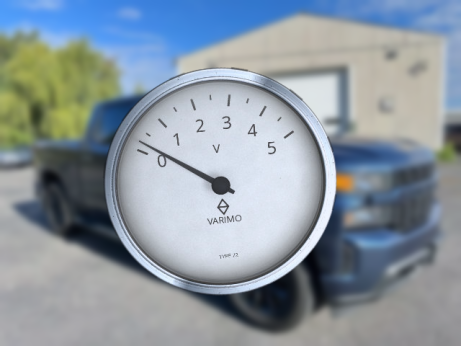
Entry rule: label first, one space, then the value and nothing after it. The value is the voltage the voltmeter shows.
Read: 0.25 V
